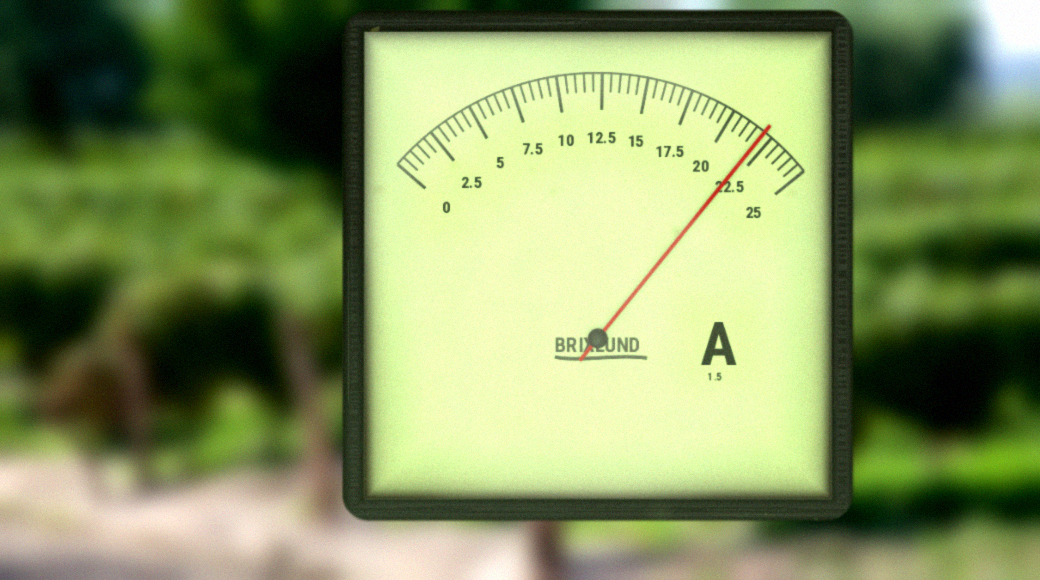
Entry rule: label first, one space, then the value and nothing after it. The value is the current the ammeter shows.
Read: 22 A
